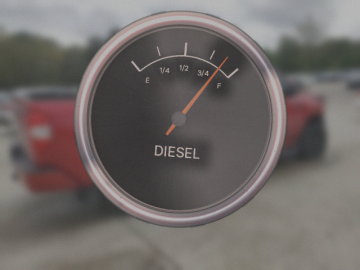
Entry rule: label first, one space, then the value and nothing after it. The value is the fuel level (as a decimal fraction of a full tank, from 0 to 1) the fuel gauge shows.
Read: 0.875
